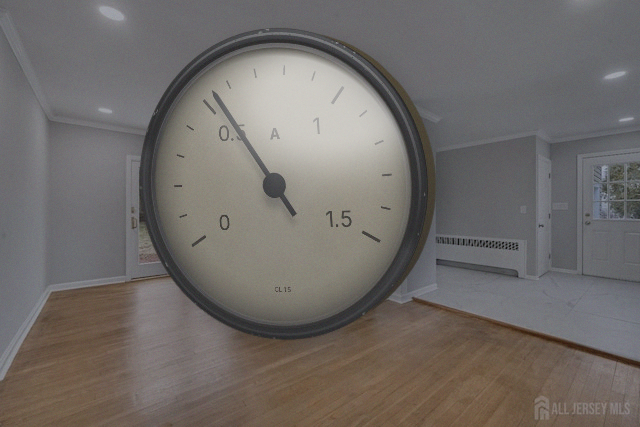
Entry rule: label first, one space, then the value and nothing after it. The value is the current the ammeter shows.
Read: 0.55 A
